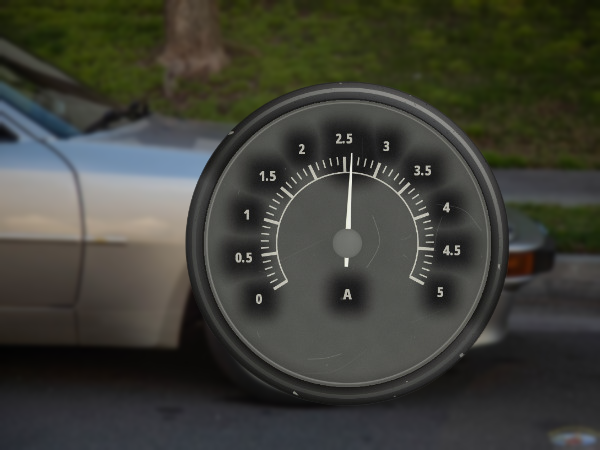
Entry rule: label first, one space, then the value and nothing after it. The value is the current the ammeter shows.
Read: 2.6 A
